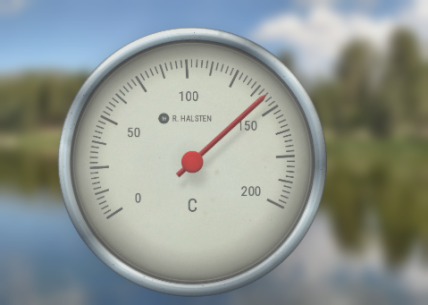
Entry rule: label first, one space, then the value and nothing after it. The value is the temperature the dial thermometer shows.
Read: 142.5 °C
